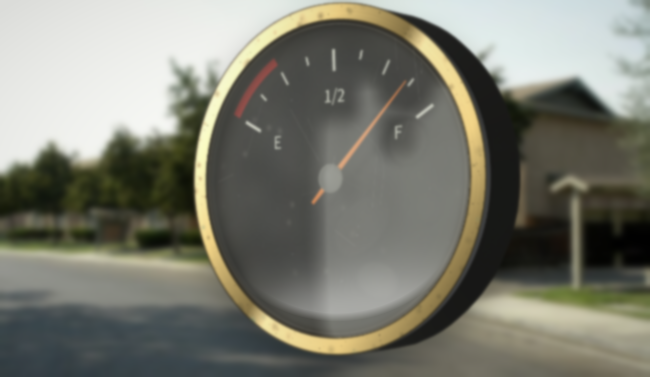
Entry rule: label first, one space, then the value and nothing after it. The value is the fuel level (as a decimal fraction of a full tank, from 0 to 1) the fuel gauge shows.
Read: 0.875
